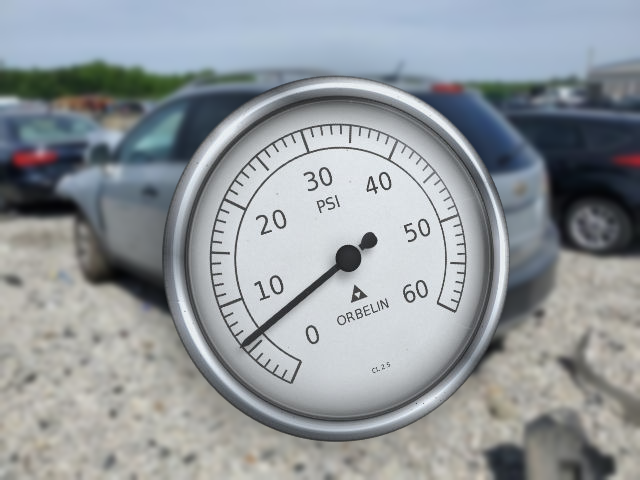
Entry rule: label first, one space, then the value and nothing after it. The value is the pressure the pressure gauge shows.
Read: 6 psi
